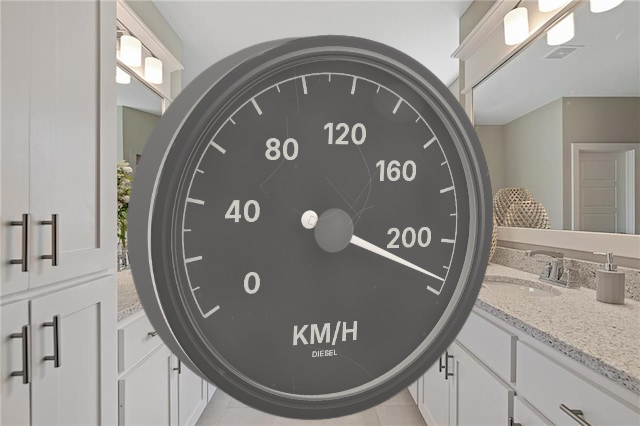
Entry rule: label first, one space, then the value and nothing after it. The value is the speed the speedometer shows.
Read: 215 km/h
